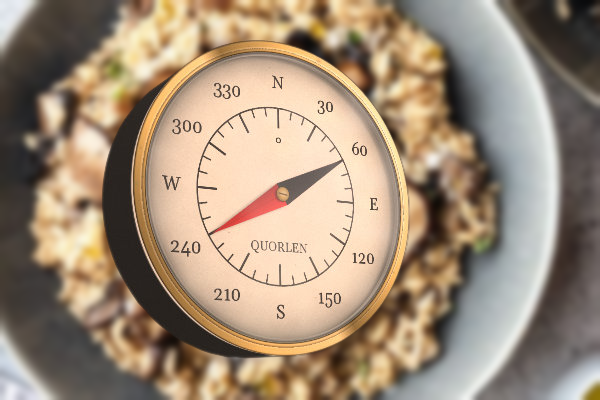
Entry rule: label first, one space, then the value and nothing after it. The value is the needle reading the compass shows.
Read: 240 °
